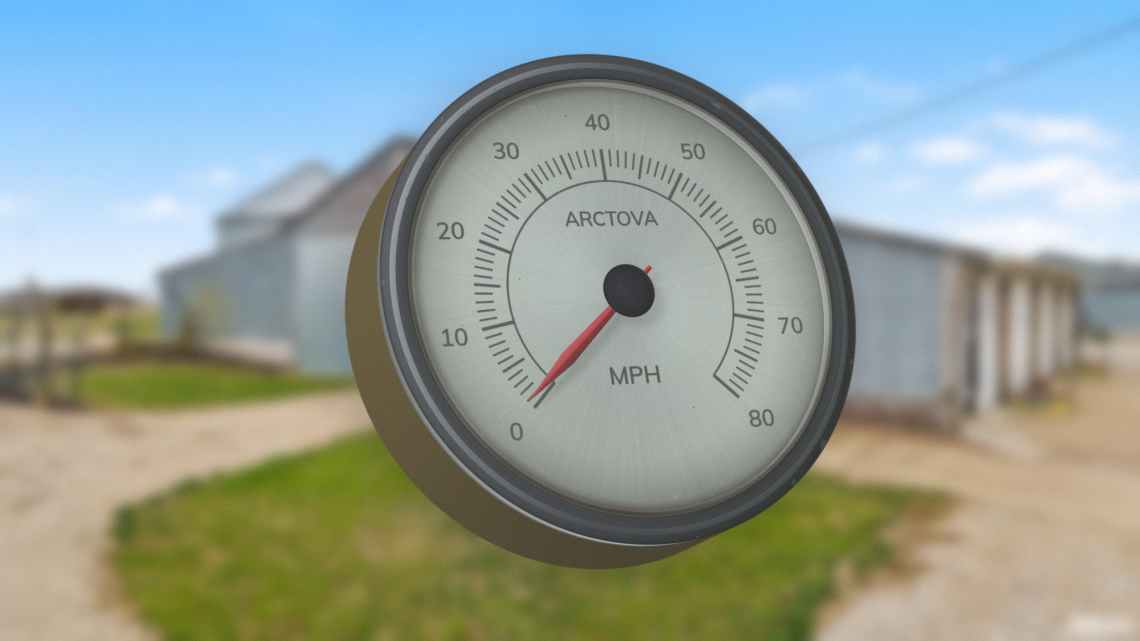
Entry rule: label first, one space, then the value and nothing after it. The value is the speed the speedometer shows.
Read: 1 mph
